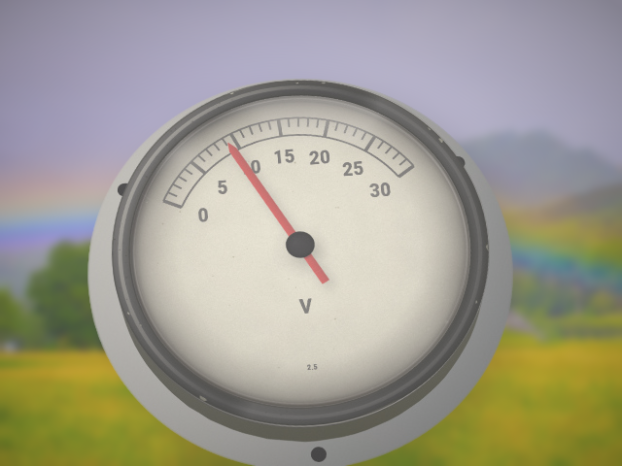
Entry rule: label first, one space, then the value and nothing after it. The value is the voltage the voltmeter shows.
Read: 9 V
